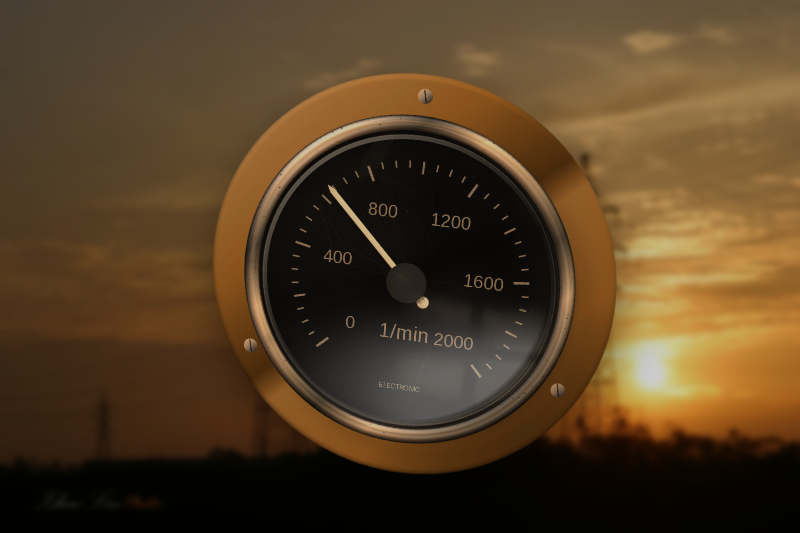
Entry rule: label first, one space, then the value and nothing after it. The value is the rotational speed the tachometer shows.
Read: 650 rpm
